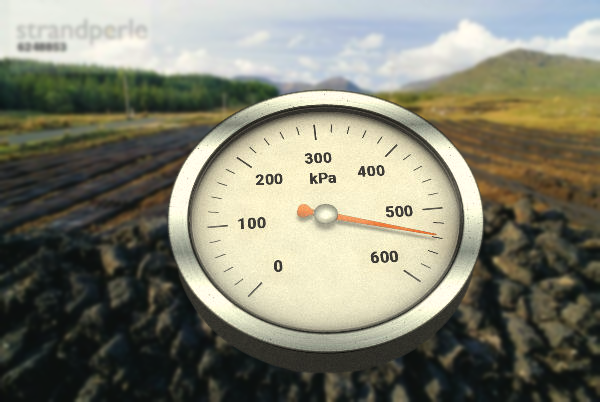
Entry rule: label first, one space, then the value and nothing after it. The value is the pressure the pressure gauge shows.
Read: 540 kPa
